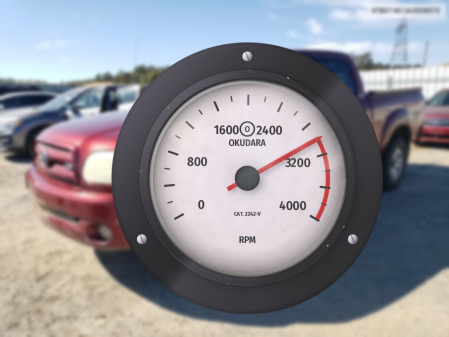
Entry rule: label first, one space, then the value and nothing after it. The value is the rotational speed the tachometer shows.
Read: 3000 rpm
